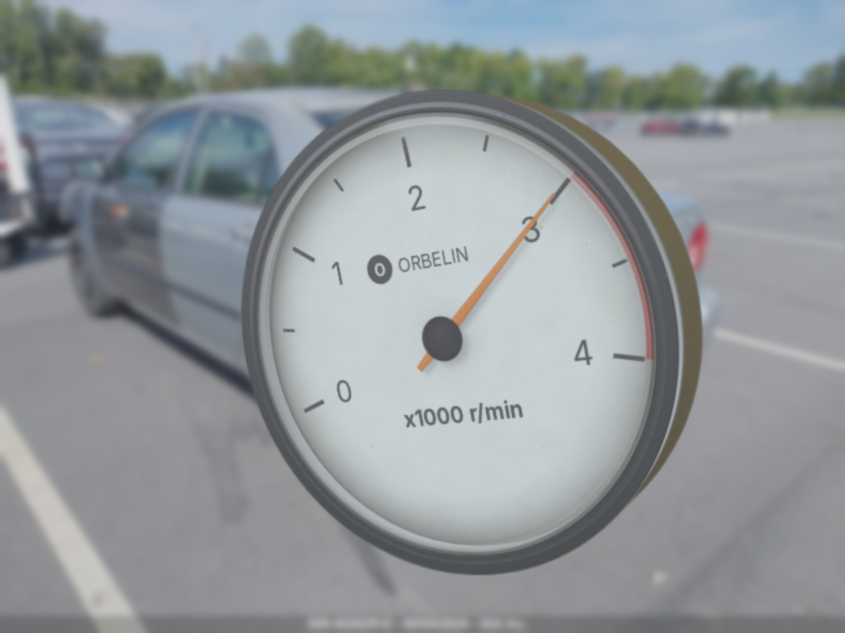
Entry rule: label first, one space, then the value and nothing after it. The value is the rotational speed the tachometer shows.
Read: 3000 rpm
